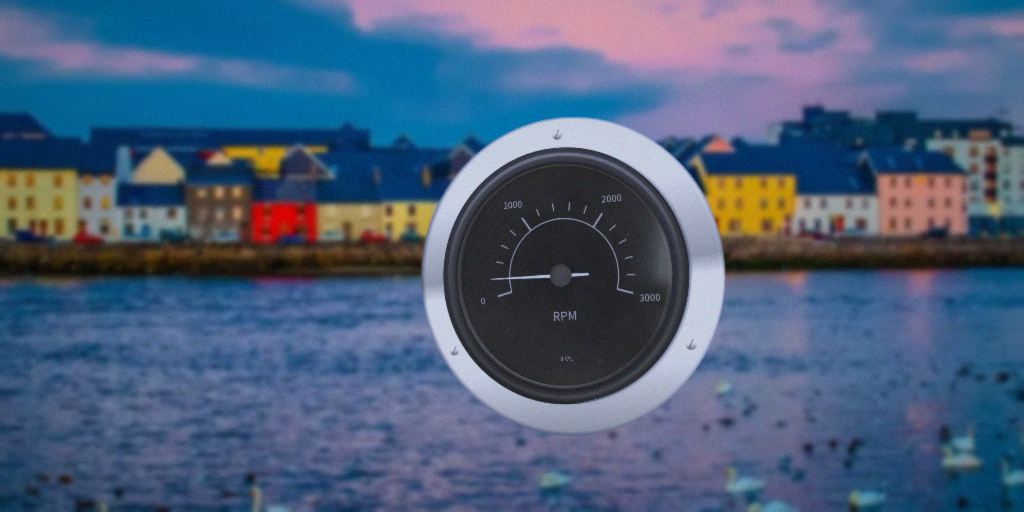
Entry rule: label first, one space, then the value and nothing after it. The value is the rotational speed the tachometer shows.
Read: 200 rpm
